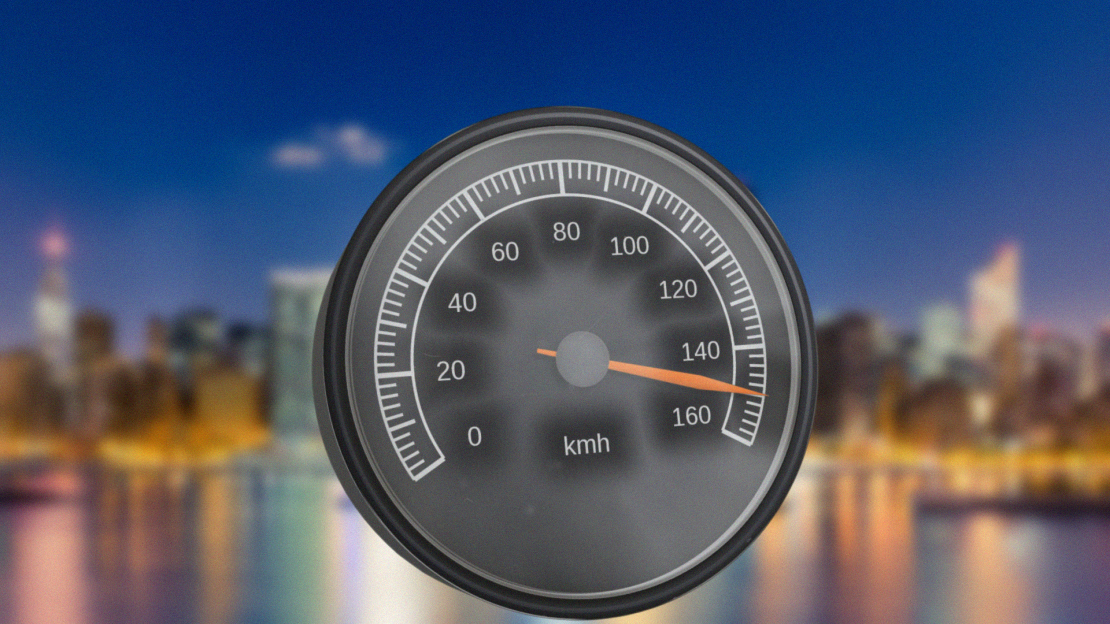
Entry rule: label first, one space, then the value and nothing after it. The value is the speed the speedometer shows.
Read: 150 km/h
